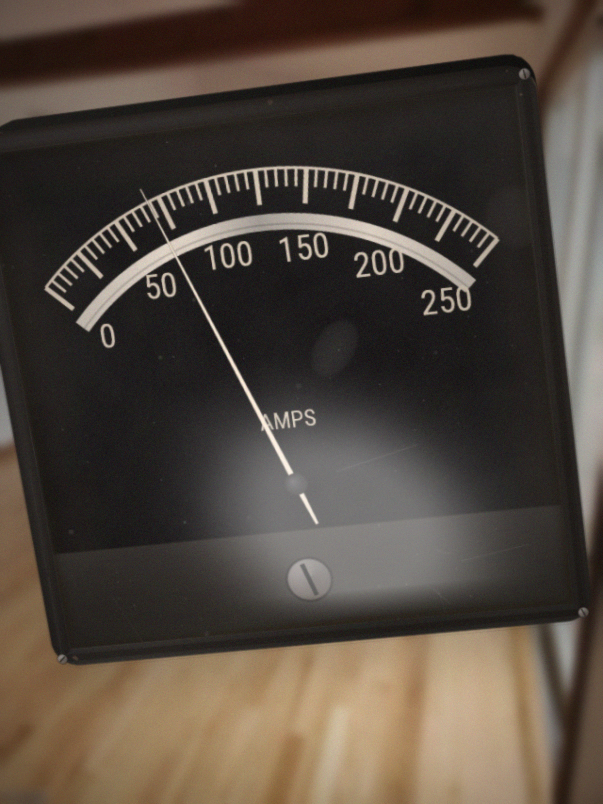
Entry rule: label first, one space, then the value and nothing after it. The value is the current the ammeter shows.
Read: 70 A
